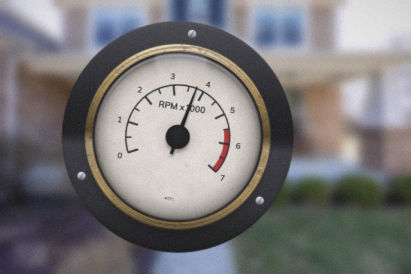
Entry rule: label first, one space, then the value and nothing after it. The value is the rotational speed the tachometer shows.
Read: 3750 rpm
